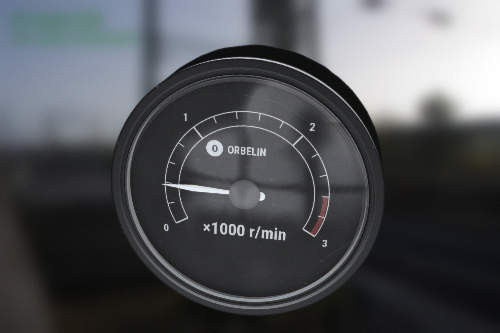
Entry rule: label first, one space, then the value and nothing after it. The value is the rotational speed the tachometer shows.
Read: 400 rpm
